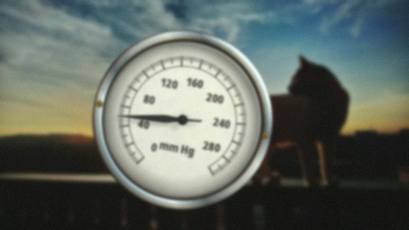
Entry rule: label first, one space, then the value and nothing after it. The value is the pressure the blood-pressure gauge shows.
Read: 50 mmHg
